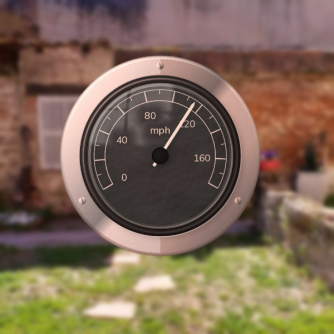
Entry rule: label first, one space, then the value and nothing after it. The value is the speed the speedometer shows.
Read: 115 mph
